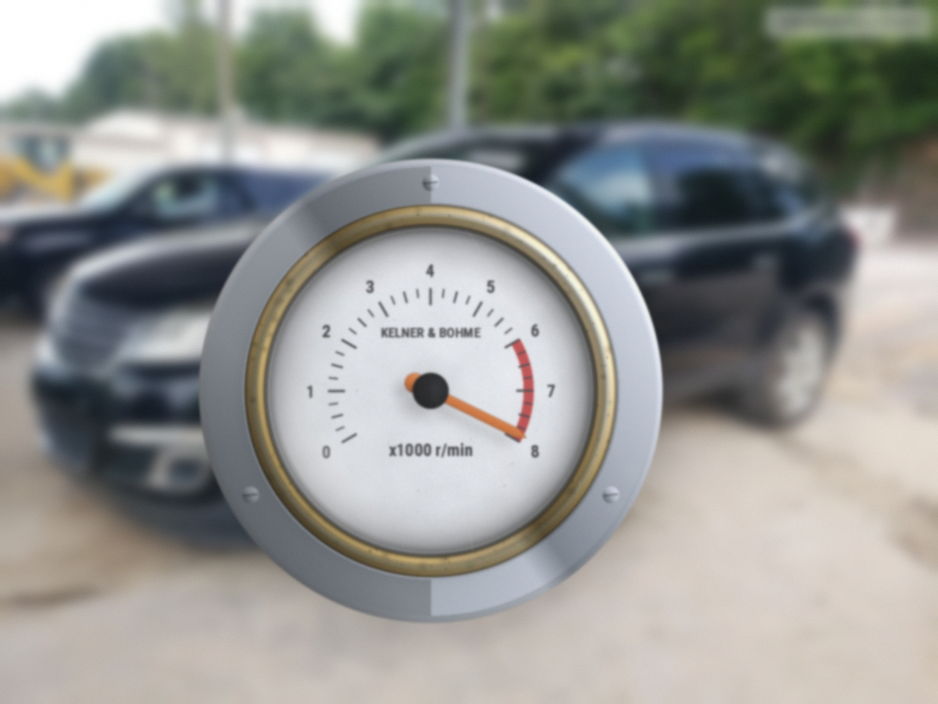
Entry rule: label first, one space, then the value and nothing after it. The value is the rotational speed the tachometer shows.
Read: 7875 rpm
